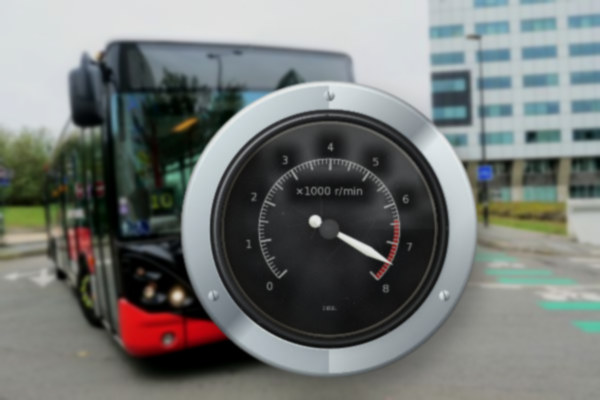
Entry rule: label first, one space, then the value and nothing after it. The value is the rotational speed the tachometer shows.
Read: 7500 rpm
